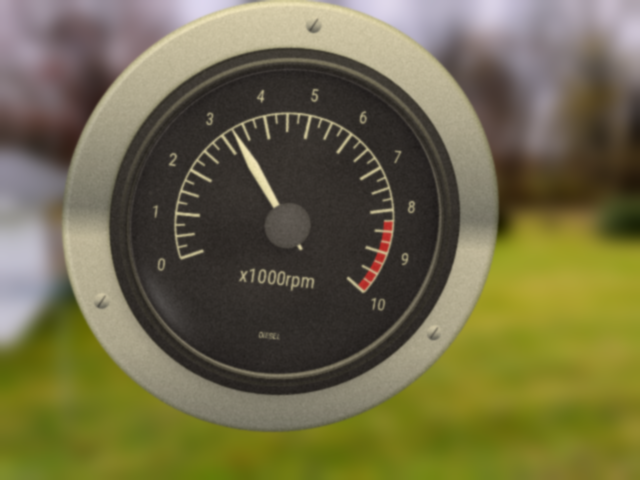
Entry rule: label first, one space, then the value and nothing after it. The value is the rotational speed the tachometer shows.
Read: 3250 rpm
